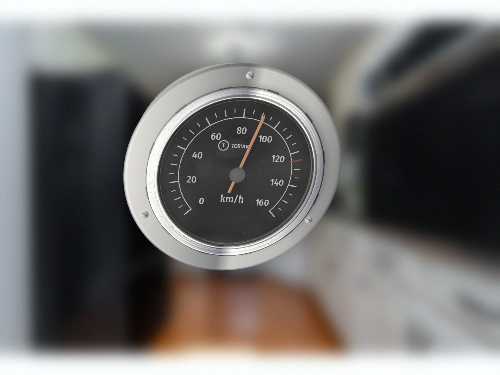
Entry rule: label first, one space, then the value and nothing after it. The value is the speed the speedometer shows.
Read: 90 km/h
